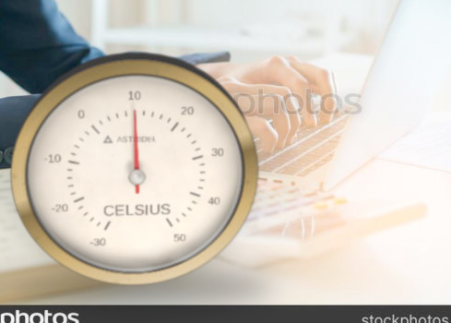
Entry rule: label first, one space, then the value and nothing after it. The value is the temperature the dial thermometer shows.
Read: 10 °C
